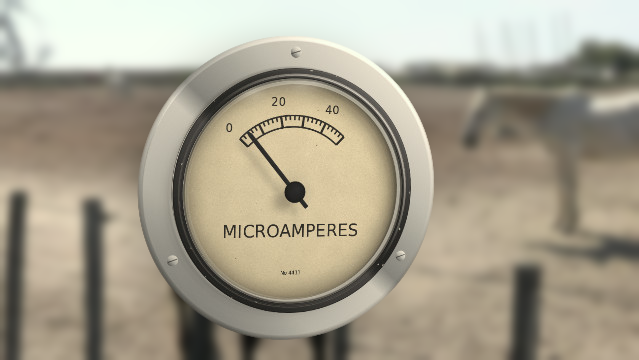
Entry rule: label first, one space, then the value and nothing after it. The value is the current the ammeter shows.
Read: 4 µA
